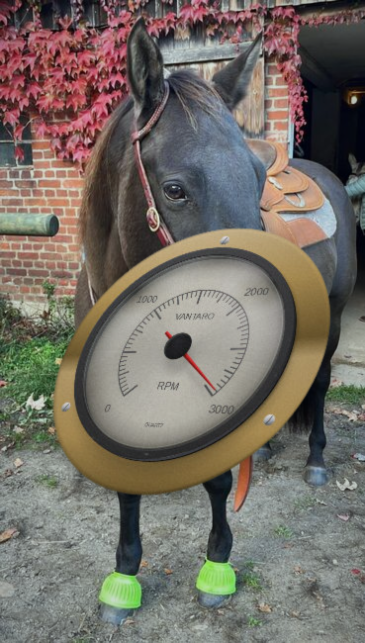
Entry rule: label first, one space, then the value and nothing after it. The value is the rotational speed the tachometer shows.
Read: 2950 rpm
